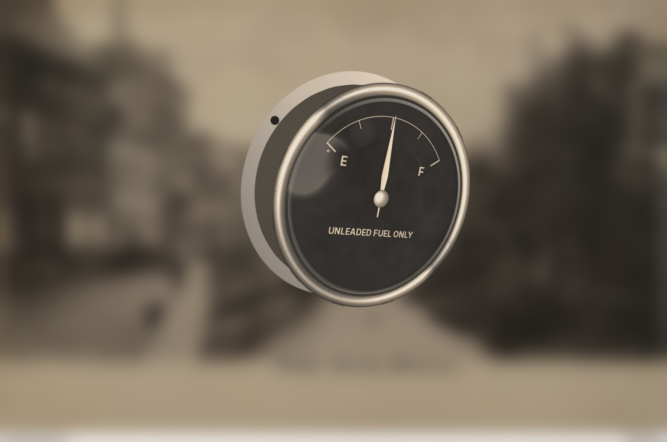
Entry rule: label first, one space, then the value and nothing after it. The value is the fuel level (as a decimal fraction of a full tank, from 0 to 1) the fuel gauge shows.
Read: 0.5
